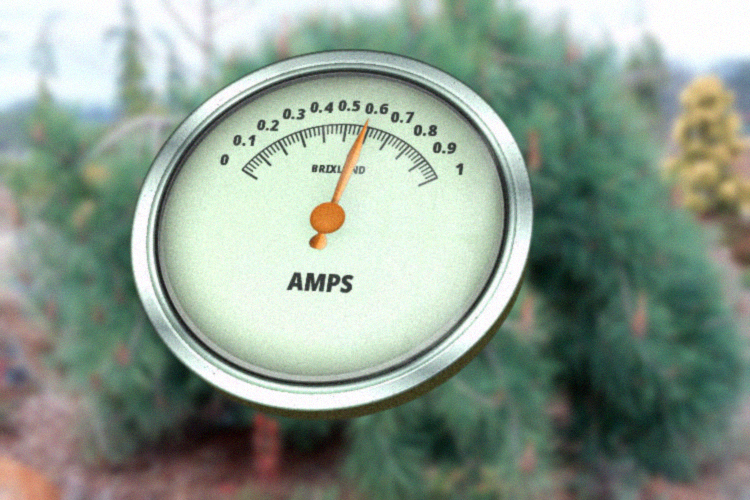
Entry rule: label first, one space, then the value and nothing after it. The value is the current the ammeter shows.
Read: 0.6 A
